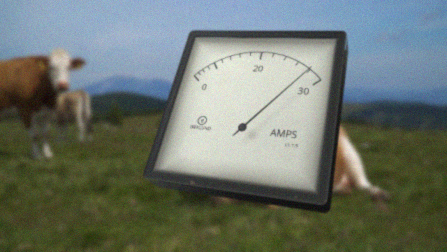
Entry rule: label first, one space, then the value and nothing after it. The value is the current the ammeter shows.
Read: 28 A
